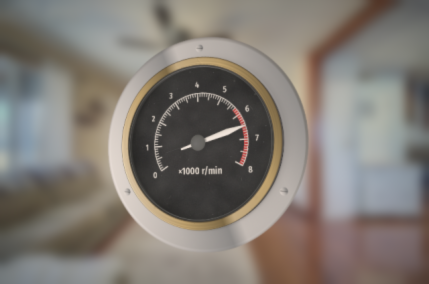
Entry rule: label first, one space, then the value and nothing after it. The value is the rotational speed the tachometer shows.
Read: 6500 rpm
